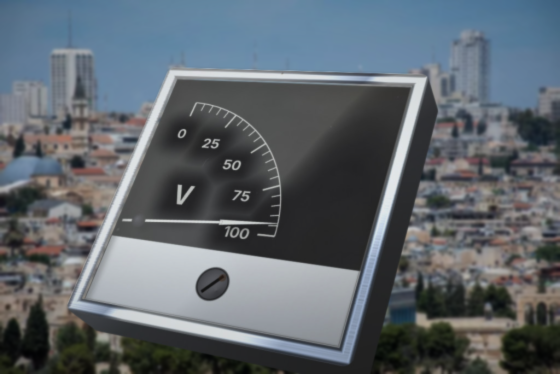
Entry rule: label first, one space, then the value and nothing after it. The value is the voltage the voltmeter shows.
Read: 95 V
